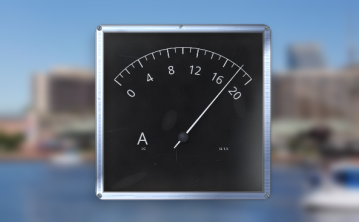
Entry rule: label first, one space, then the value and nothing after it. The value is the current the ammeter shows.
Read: 18 A
